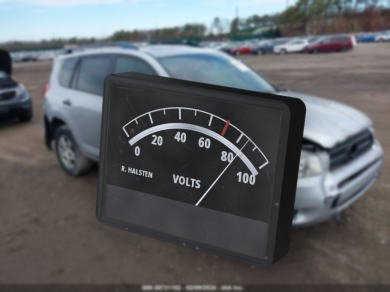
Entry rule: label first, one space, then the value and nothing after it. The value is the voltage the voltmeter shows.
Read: 85 V
